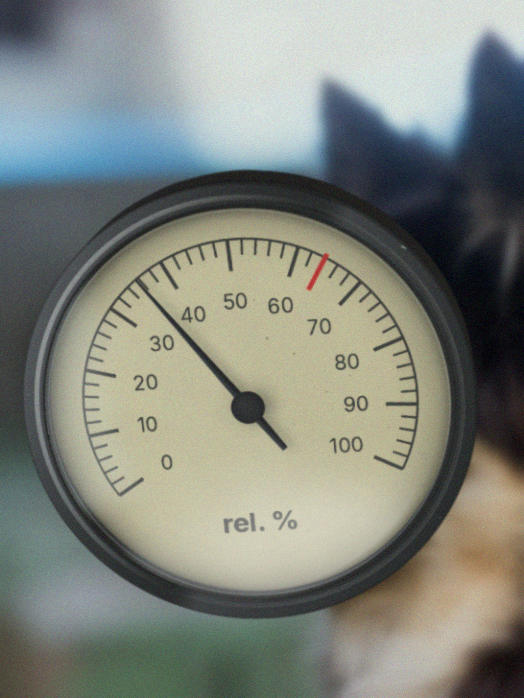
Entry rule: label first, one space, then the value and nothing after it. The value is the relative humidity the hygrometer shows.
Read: 36 %
